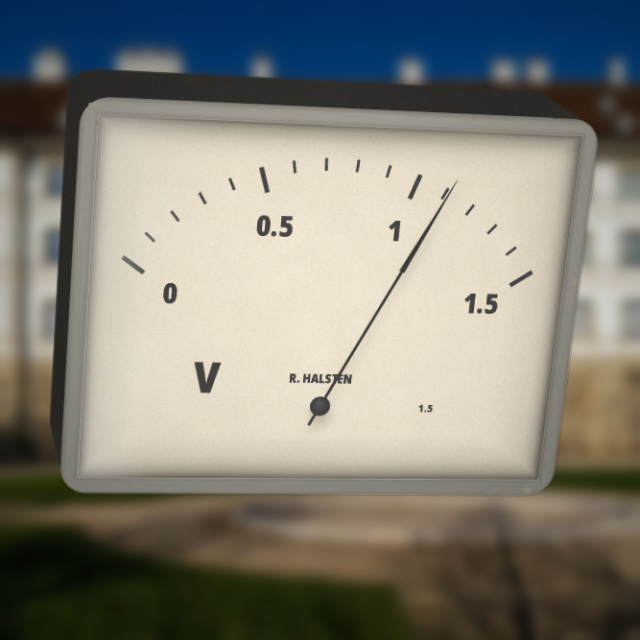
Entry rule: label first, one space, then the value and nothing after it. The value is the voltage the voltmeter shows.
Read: 1.1 V
